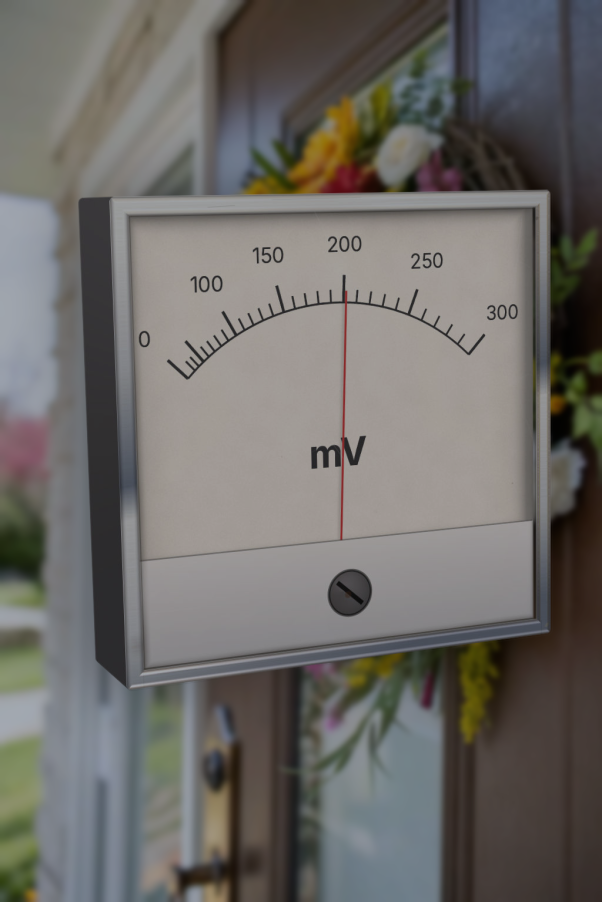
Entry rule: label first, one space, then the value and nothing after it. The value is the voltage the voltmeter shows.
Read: 200 mV
